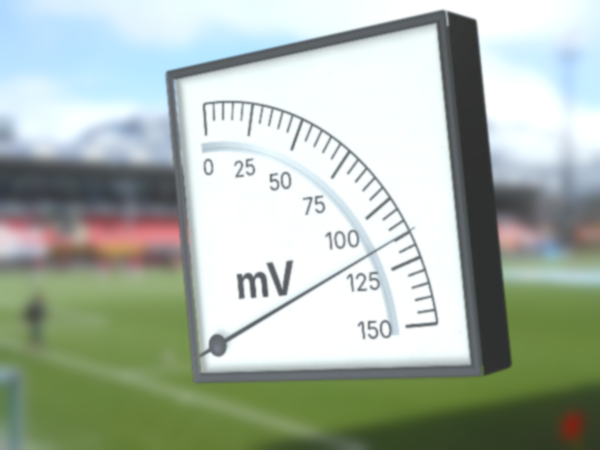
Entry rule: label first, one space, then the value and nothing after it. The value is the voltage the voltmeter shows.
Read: 115 mV
